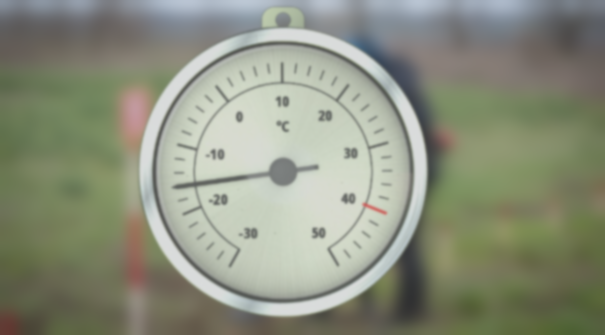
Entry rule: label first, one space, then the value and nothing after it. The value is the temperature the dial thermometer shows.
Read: -16 °C
